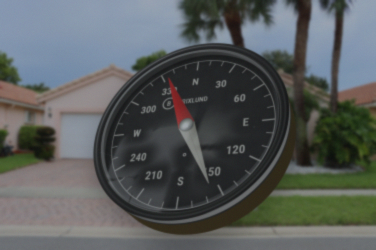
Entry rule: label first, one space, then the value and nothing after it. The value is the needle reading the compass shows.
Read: 335 °
